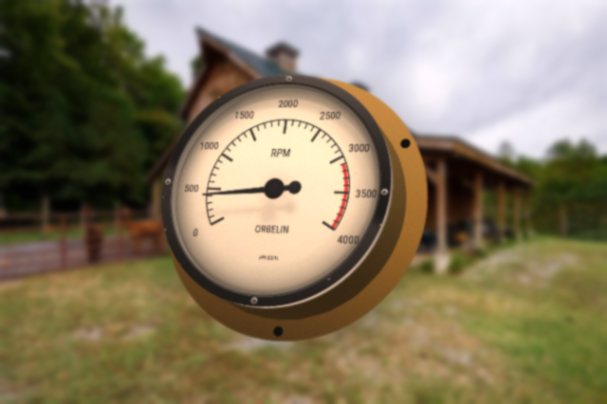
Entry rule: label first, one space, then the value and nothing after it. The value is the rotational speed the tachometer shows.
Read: 400 rpm
